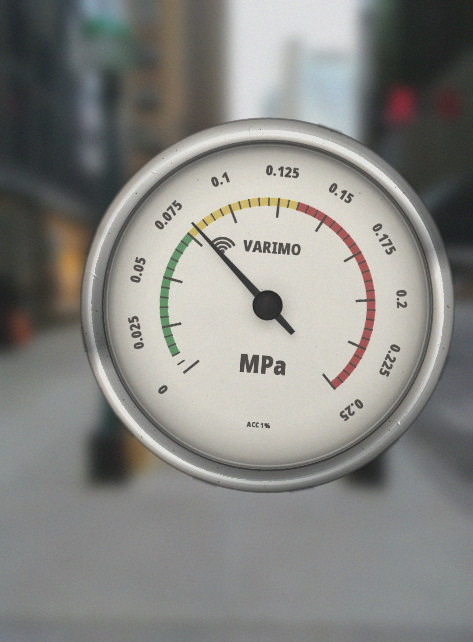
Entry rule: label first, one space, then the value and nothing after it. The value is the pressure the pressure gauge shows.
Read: 0.08 MPa
